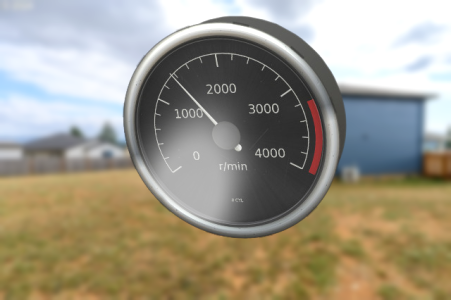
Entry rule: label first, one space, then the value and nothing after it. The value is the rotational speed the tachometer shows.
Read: 1400 rpm
